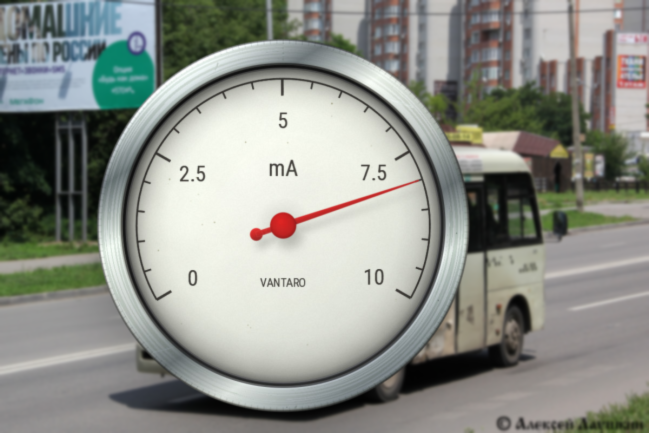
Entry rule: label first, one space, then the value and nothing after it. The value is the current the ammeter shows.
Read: 8 mA
